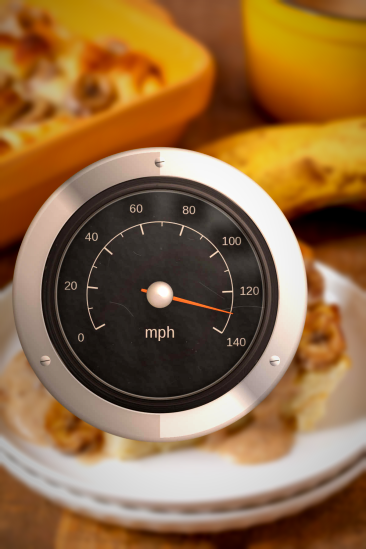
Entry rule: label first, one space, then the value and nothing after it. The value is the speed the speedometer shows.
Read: 130 mph
